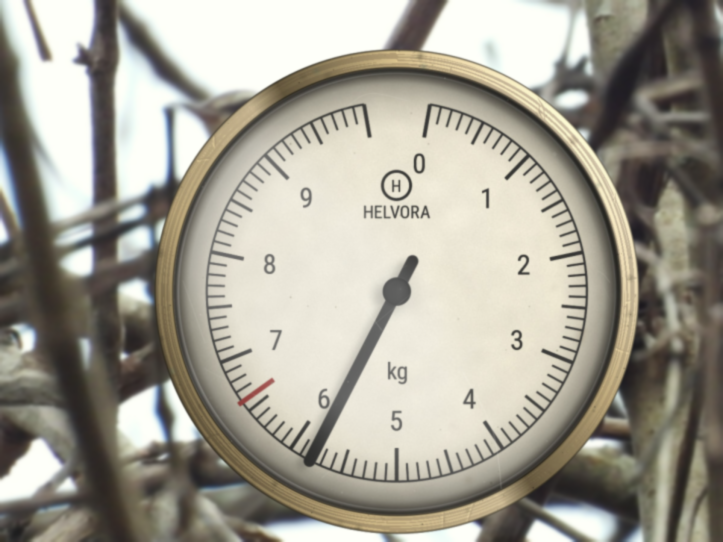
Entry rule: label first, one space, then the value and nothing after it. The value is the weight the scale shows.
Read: 5.8 kg
